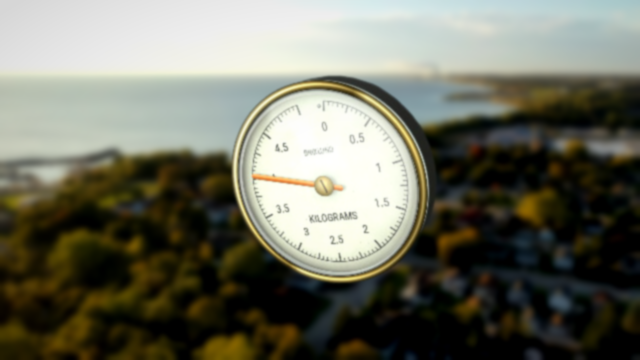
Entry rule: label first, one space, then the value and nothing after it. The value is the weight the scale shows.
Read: 4 kg
